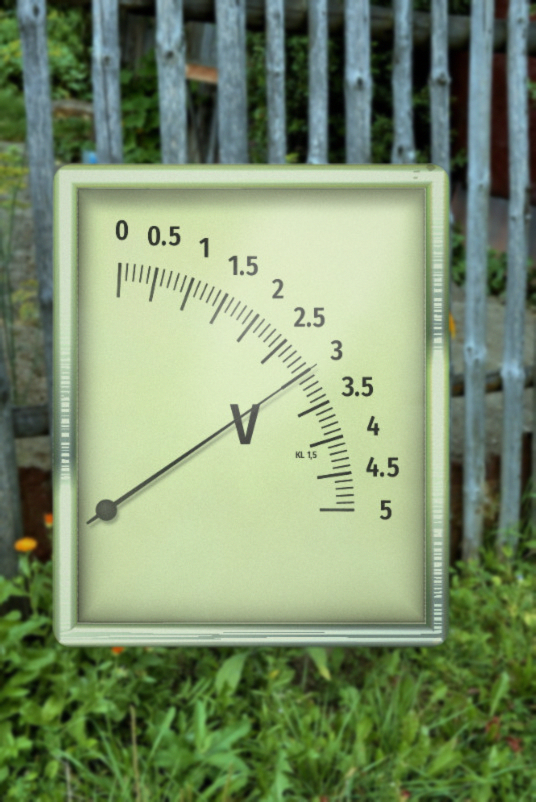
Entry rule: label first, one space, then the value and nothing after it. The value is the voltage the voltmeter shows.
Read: 3 V
